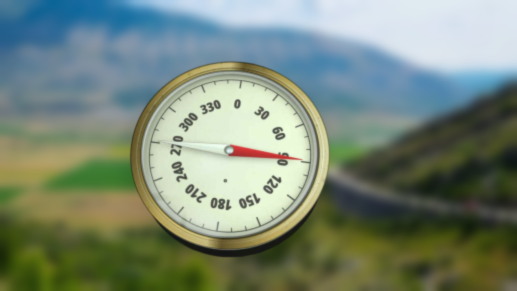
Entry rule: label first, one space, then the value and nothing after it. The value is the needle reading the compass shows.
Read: 90 °
